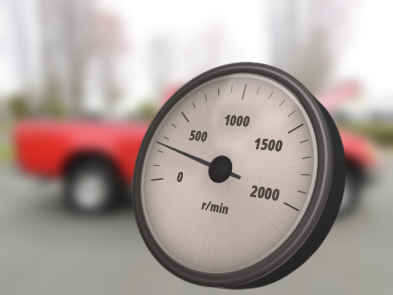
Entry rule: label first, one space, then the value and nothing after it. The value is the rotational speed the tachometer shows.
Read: 250 rpm
